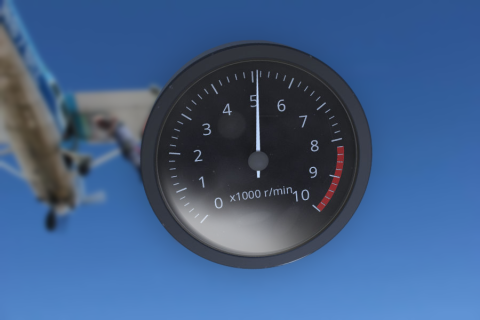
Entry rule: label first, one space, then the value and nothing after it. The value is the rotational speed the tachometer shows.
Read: 5100 rpm
